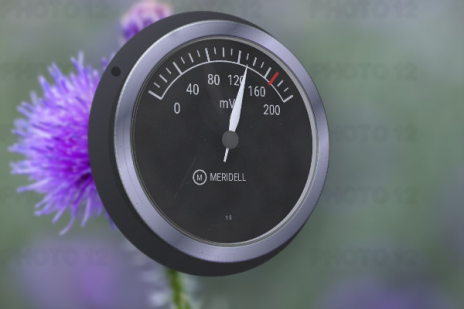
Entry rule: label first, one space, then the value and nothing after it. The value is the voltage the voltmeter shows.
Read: 130 mV
